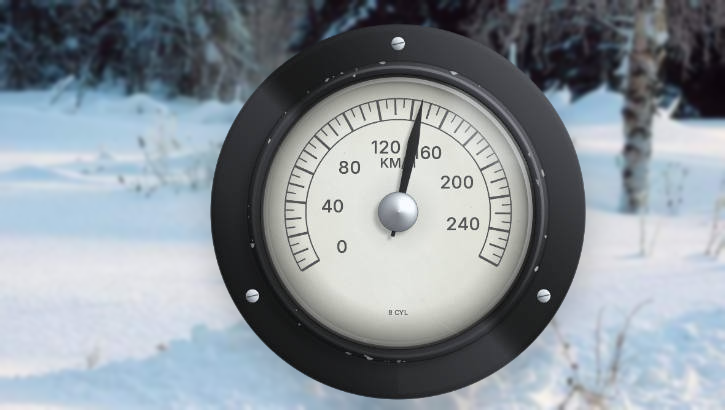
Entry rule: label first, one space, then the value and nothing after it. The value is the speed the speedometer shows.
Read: 145 km/h
